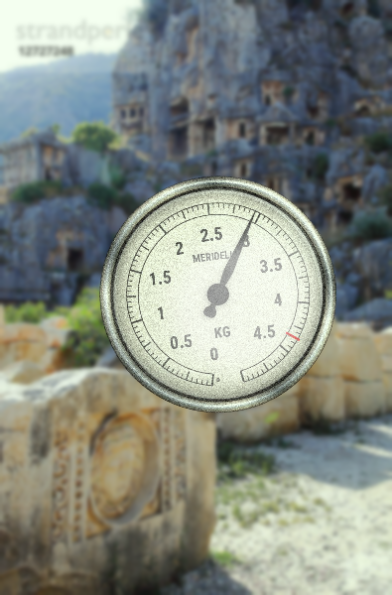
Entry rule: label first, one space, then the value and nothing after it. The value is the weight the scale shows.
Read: 2.95 kg
